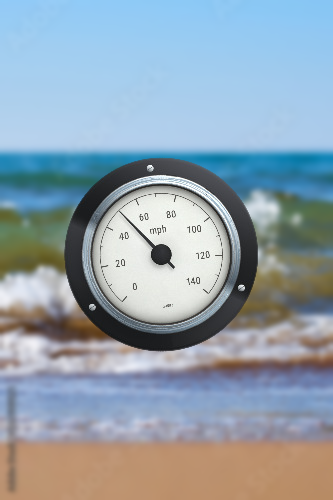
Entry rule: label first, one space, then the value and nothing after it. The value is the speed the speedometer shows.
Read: 50 mph
